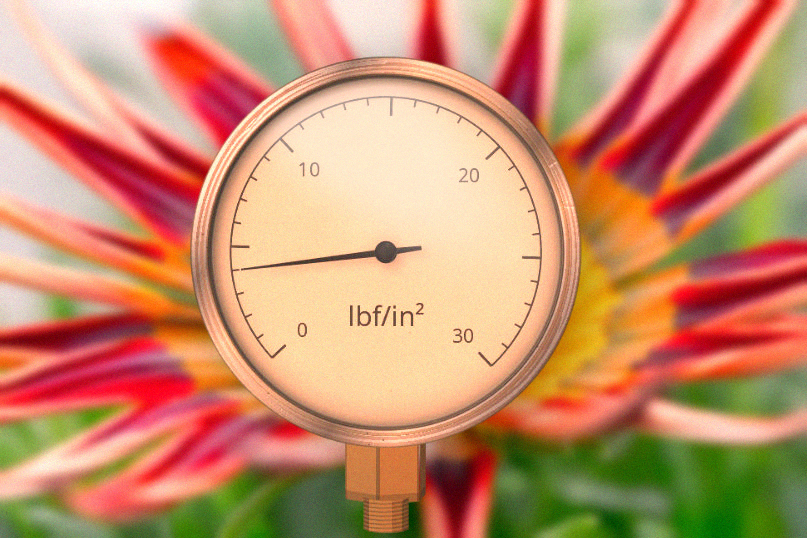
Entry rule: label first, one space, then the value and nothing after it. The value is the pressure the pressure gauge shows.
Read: 4 psi
